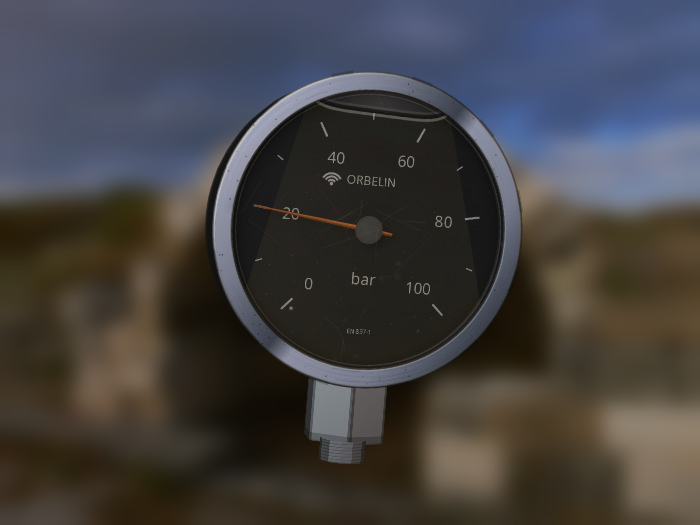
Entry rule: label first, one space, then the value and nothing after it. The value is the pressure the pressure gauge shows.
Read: 20 bar
